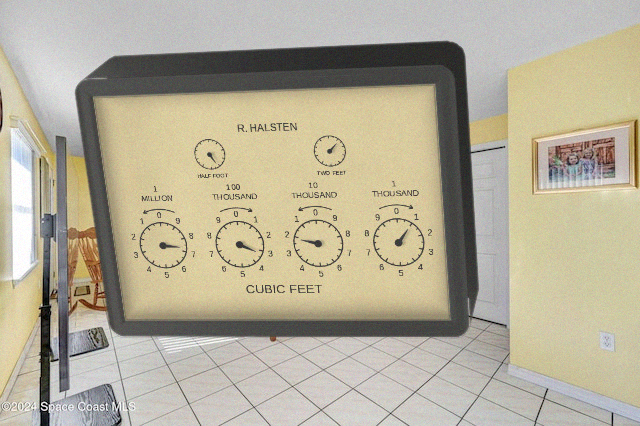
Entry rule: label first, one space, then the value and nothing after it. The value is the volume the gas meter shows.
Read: 732100 ft³
